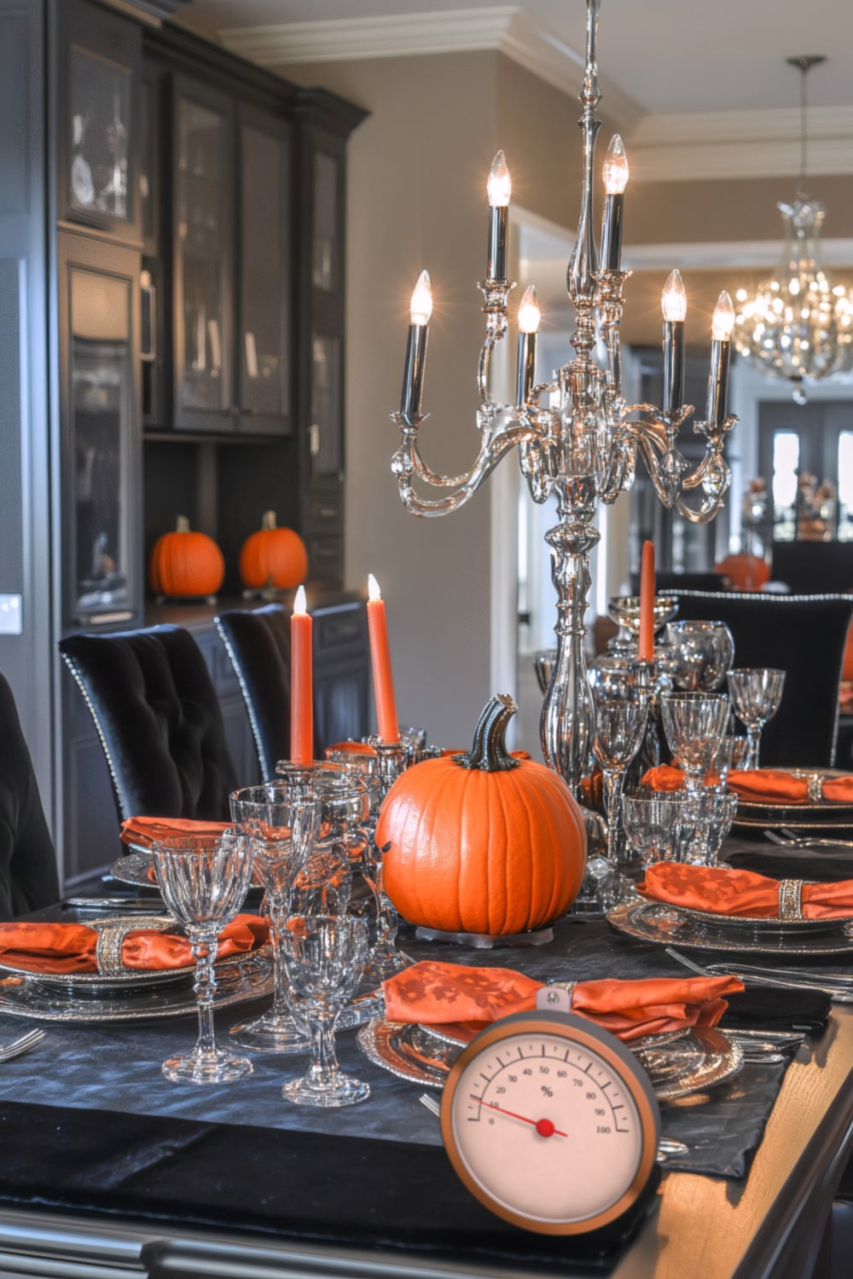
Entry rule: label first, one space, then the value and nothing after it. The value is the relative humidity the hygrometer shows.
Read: 10 %
